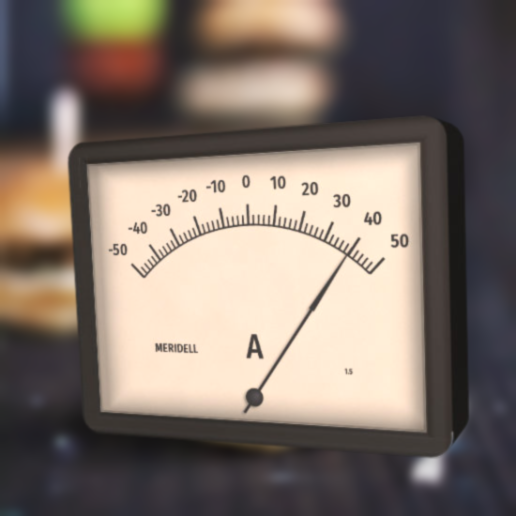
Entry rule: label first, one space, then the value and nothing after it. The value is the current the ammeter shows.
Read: 40 A
